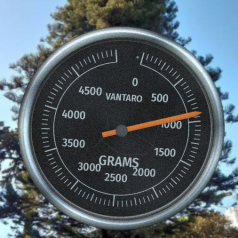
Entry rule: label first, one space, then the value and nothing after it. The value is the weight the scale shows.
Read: 900 g
